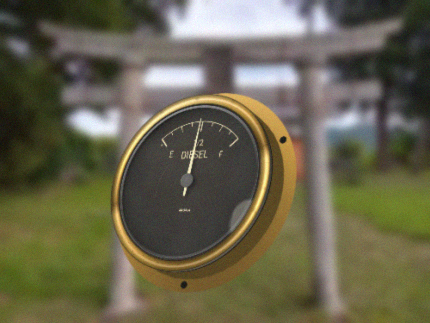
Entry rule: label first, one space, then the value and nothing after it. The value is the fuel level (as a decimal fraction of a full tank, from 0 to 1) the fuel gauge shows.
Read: 0.5
